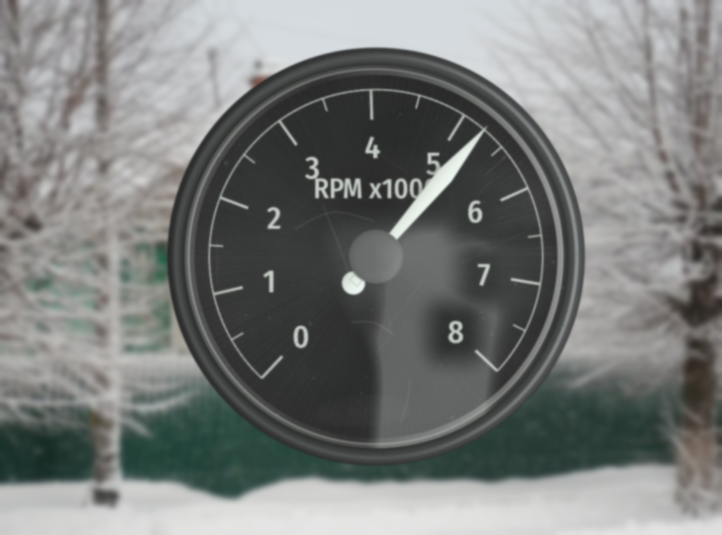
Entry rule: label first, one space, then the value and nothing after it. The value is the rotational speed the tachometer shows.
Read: 5250 rpm
